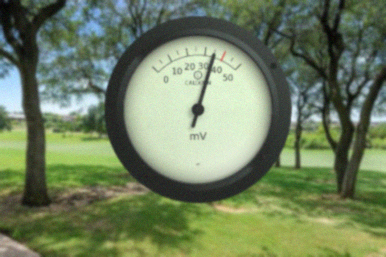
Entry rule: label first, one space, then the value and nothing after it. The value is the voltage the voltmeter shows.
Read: 35 mV
